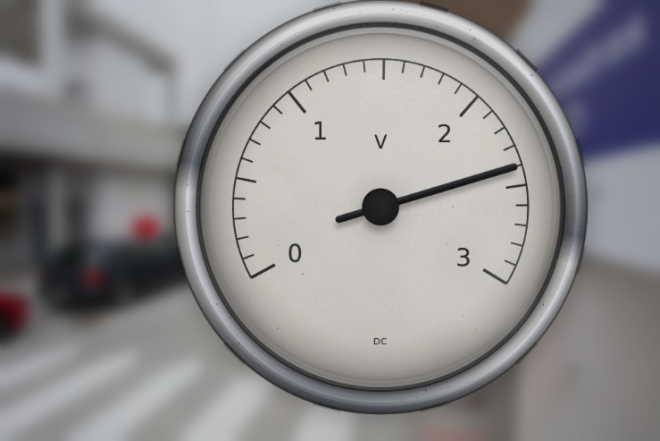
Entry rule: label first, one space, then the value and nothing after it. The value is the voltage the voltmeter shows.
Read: 2.4 V
